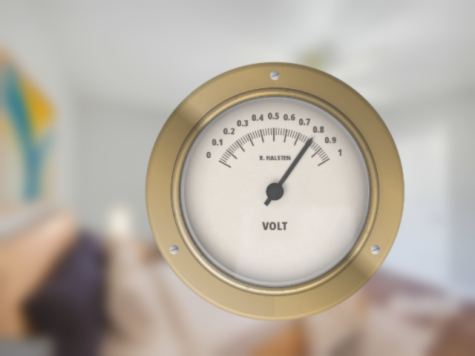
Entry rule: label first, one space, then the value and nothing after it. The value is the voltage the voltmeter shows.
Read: 0.8 V
